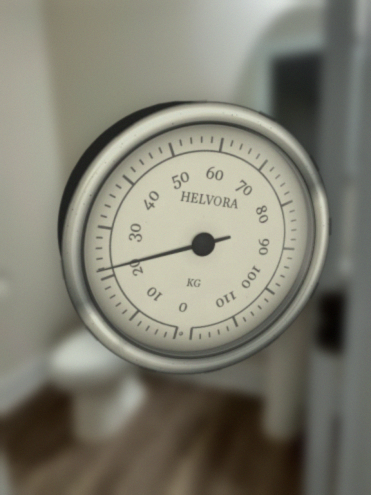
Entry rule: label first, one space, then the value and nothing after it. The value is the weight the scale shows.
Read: 22 kg
